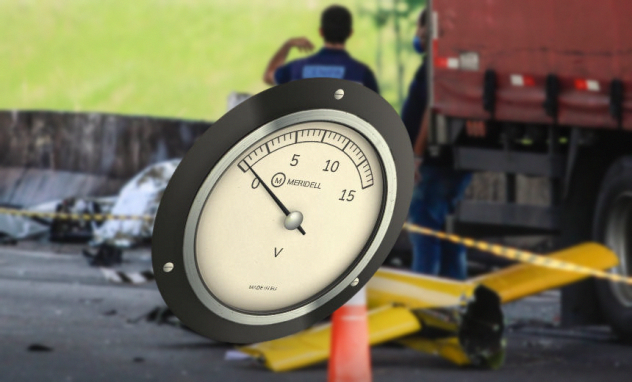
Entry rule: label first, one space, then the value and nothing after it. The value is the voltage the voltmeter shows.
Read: 0.5 V
